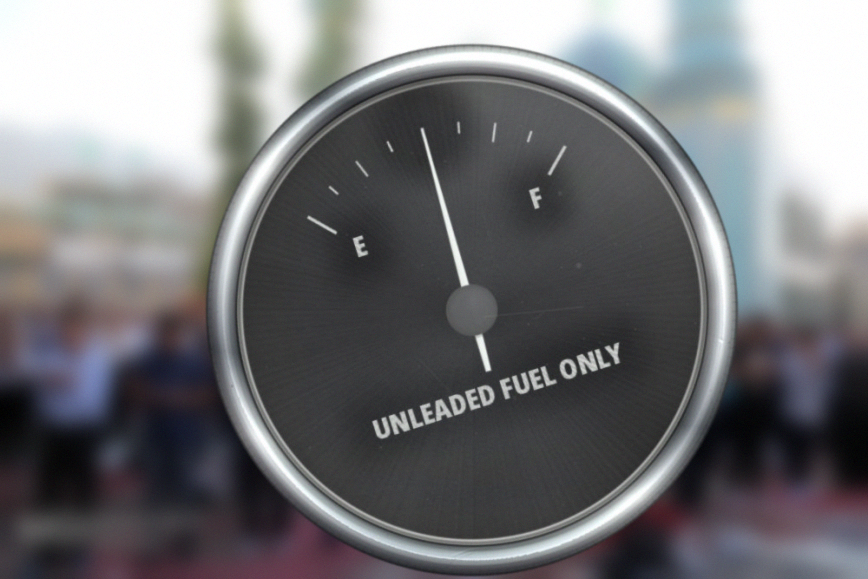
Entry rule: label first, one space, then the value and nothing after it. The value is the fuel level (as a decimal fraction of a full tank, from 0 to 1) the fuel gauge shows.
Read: 0.5
